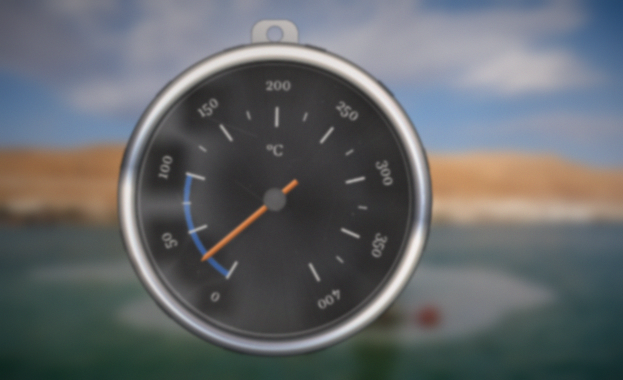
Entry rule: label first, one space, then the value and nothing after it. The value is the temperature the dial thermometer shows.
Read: 25 °C
